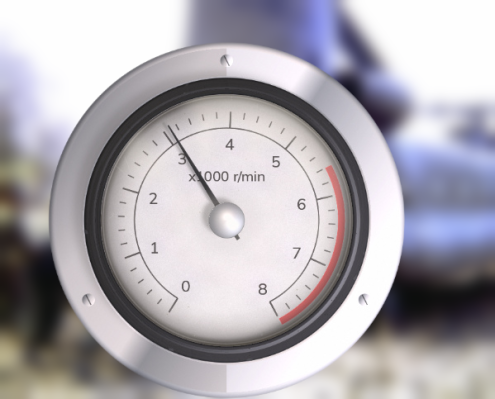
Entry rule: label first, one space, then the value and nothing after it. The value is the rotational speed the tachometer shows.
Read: 3100 rpm
